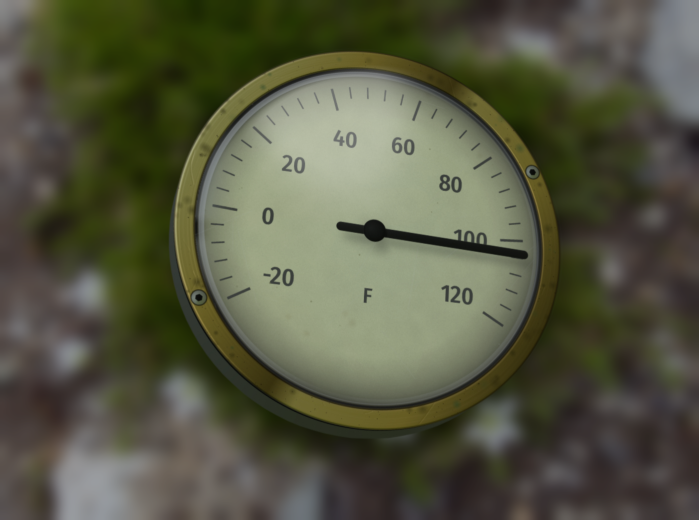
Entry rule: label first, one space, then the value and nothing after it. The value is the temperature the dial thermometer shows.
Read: 104 °F
